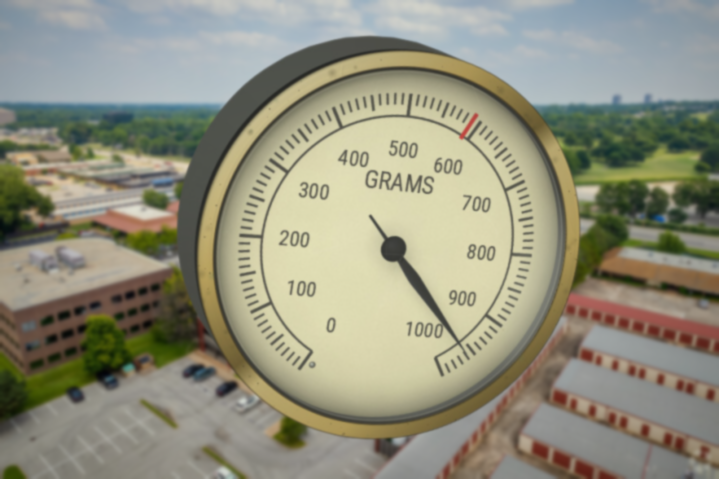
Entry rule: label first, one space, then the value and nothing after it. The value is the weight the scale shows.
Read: 960 g
